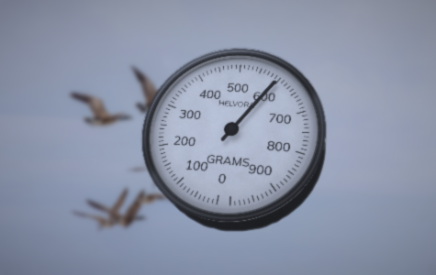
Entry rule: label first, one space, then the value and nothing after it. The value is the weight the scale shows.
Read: 600 g
